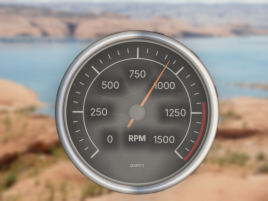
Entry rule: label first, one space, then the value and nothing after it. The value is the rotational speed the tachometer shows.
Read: 925 rpm
